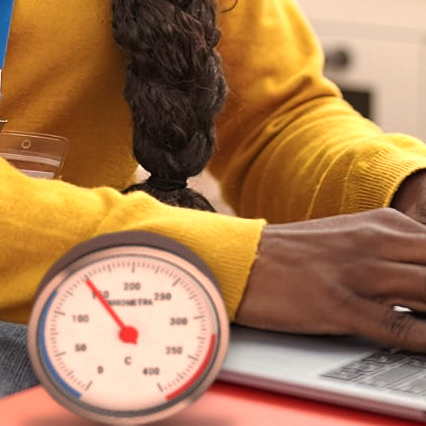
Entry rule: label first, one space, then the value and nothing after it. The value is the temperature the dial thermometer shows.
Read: 150 °C
